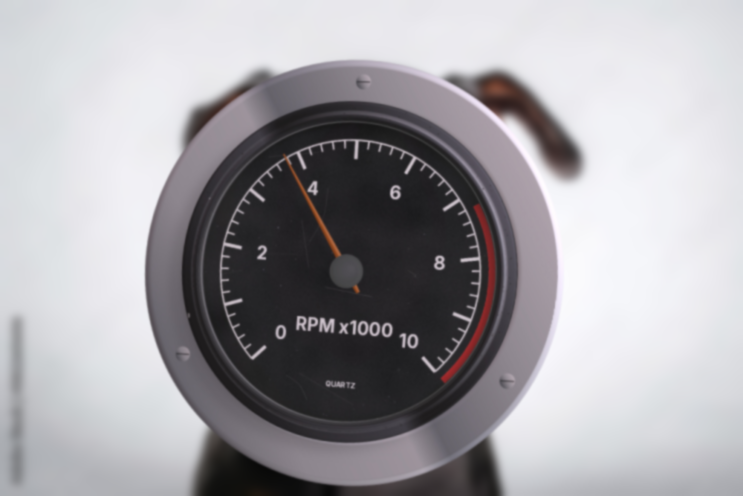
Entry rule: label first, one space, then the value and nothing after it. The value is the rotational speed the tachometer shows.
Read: 3800 rpm
